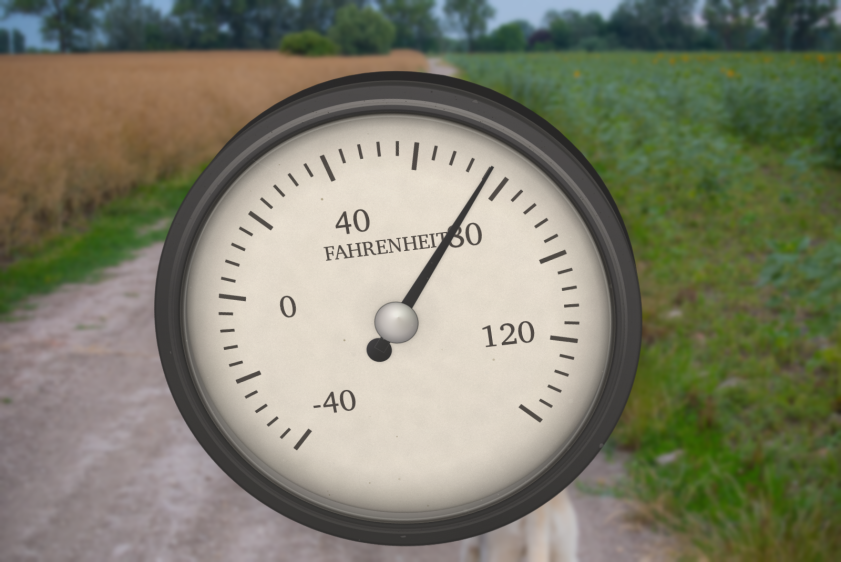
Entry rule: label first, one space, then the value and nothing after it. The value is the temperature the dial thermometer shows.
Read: 76 °F
